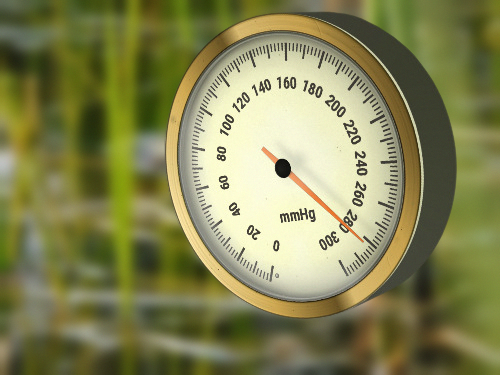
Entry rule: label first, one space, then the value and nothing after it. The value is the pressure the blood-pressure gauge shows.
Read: 280 mmHg
